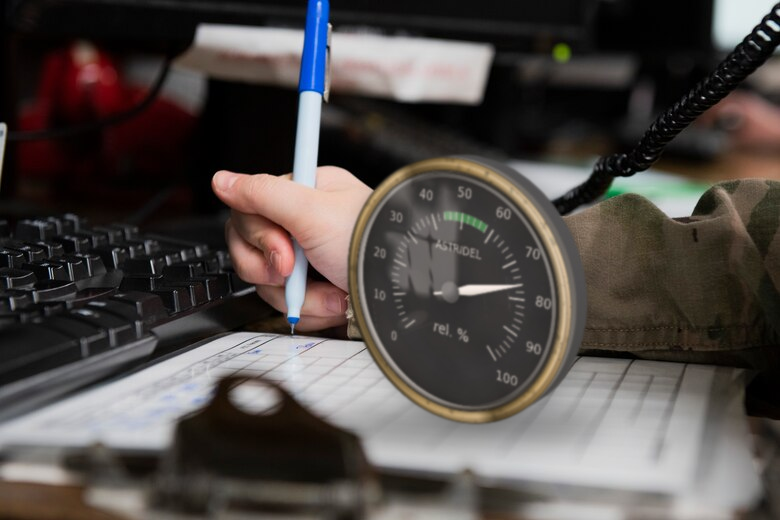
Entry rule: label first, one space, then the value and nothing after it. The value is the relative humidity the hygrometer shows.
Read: 76 %
